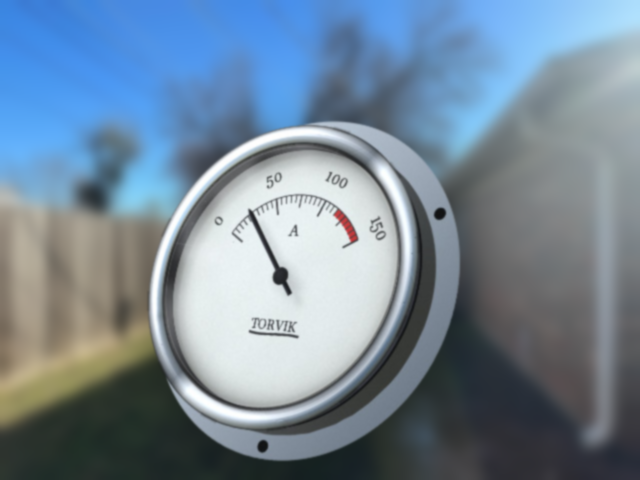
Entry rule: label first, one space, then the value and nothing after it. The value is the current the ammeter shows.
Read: 25 A
